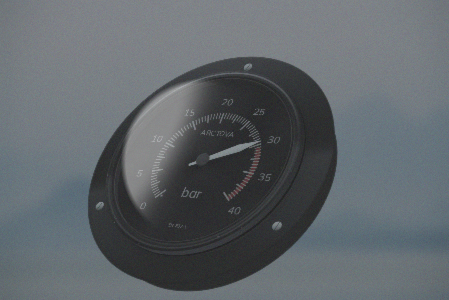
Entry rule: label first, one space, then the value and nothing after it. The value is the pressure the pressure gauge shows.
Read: 30 bar
